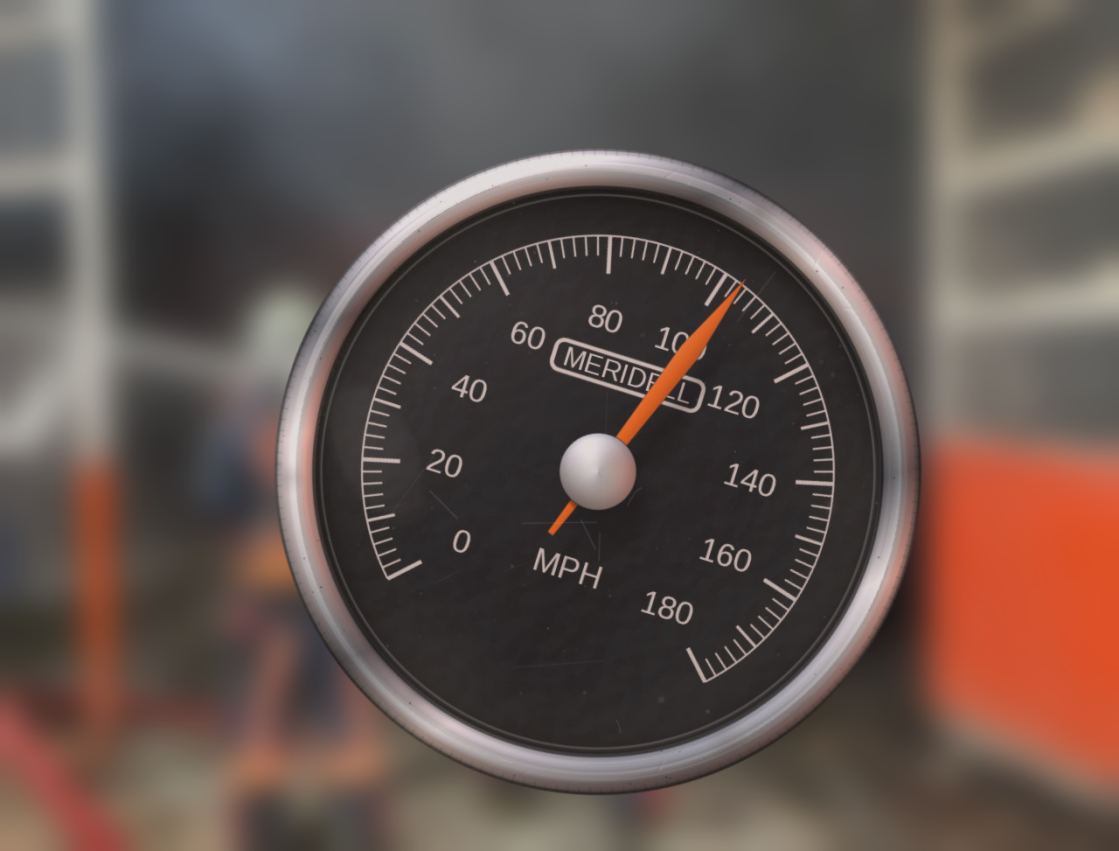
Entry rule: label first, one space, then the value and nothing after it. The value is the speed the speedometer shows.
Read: 103 mph
